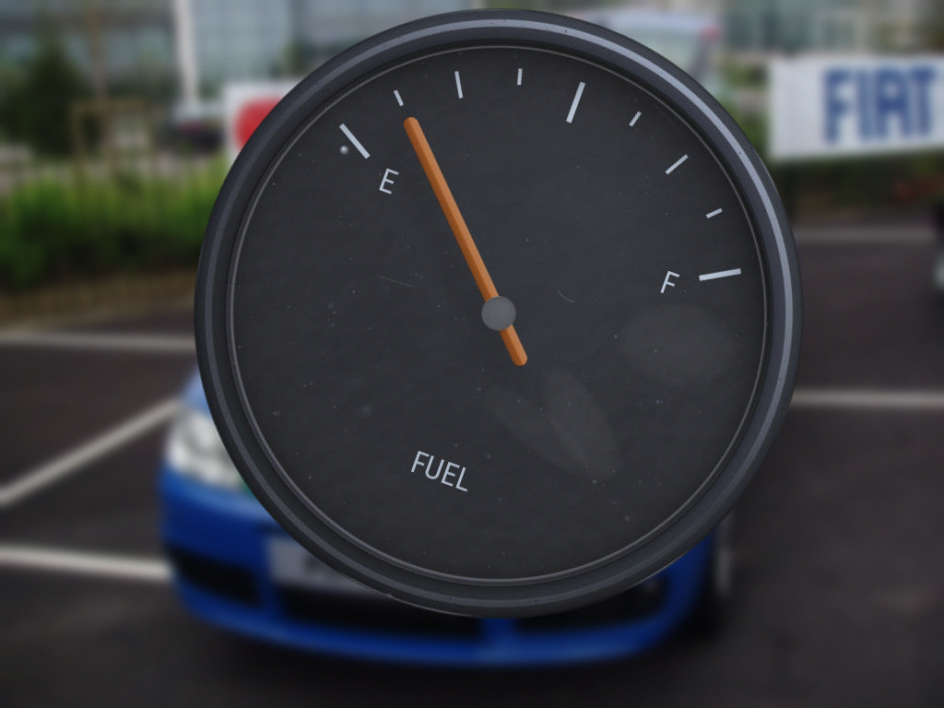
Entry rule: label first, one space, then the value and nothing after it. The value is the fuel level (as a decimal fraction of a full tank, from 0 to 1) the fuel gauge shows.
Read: 0.125
